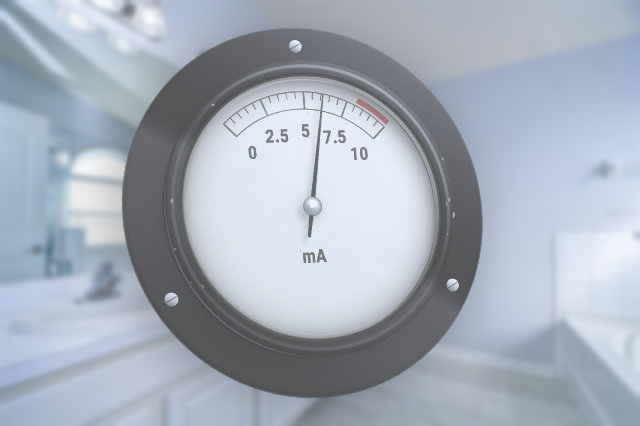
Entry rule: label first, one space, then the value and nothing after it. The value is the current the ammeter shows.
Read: 6 mA
